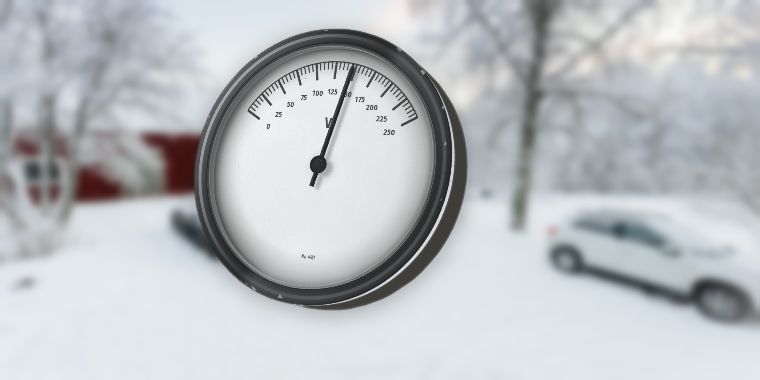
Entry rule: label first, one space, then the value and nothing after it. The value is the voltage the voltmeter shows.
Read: 150 V
